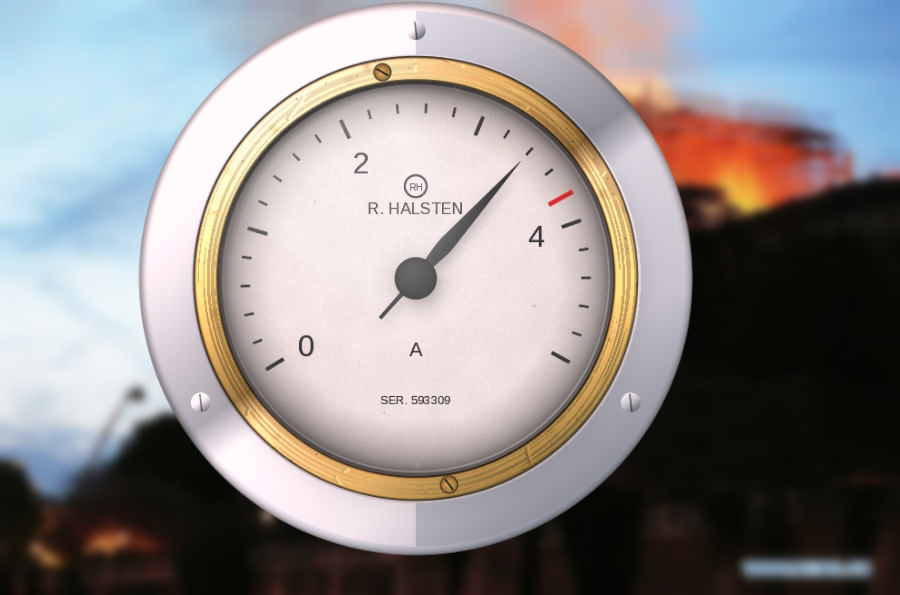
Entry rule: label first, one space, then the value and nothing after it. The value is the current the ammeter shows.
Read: 3.4 A
